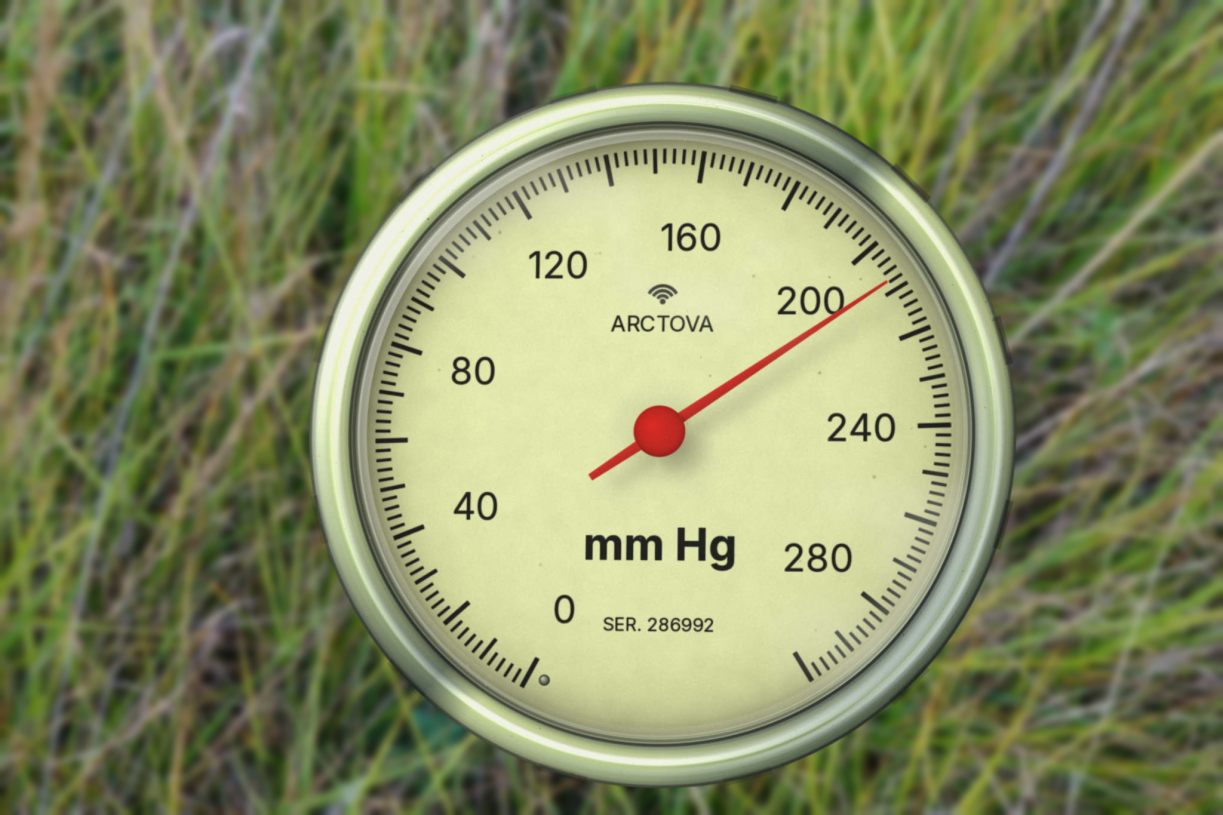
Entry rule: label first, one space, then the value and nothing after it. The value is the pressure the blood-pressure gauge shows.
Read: 208 mmHg
